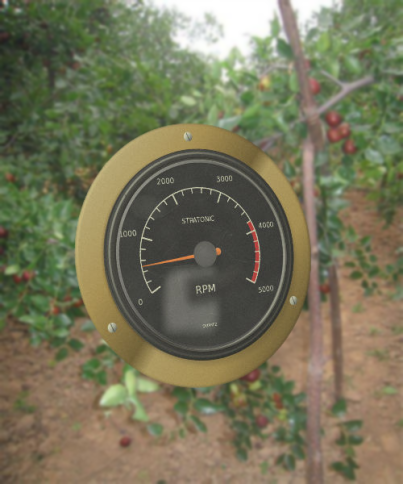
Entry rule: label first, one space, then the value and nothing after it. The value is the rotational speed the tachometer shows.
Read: 500 rpm
